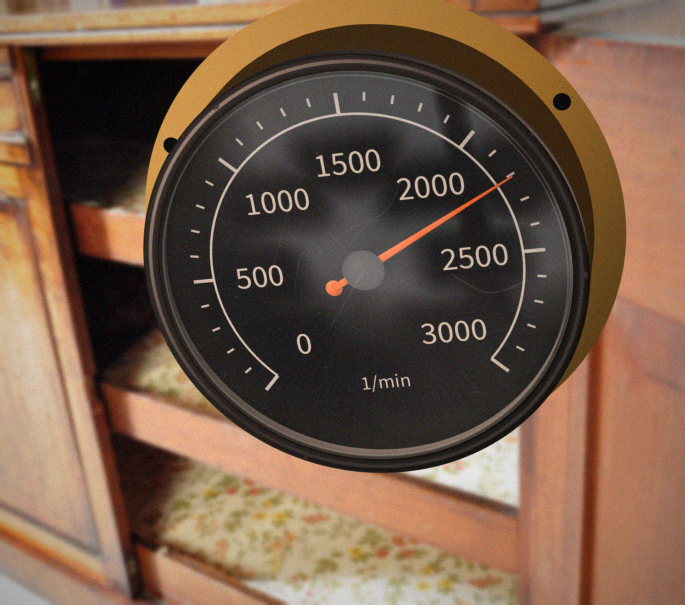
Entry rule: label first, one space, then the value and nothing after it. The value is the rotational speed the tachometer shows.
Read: 2200 rpm
